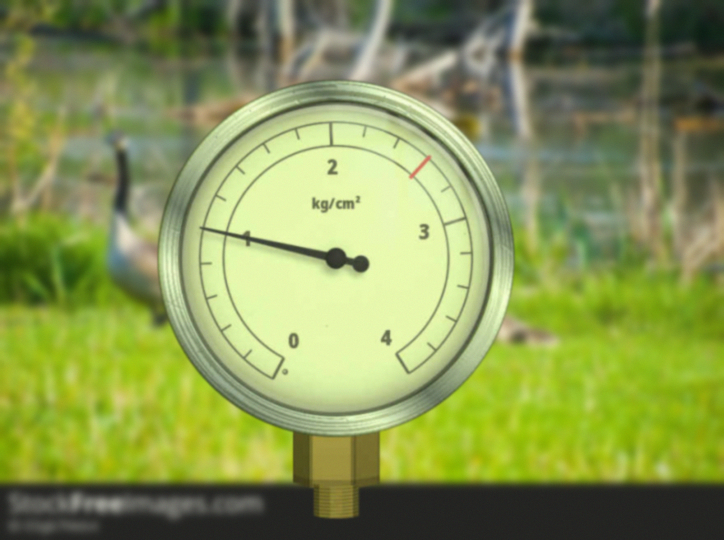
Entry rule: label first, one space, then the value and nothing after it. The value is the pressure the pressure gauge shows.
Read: 1 kg/cm²
